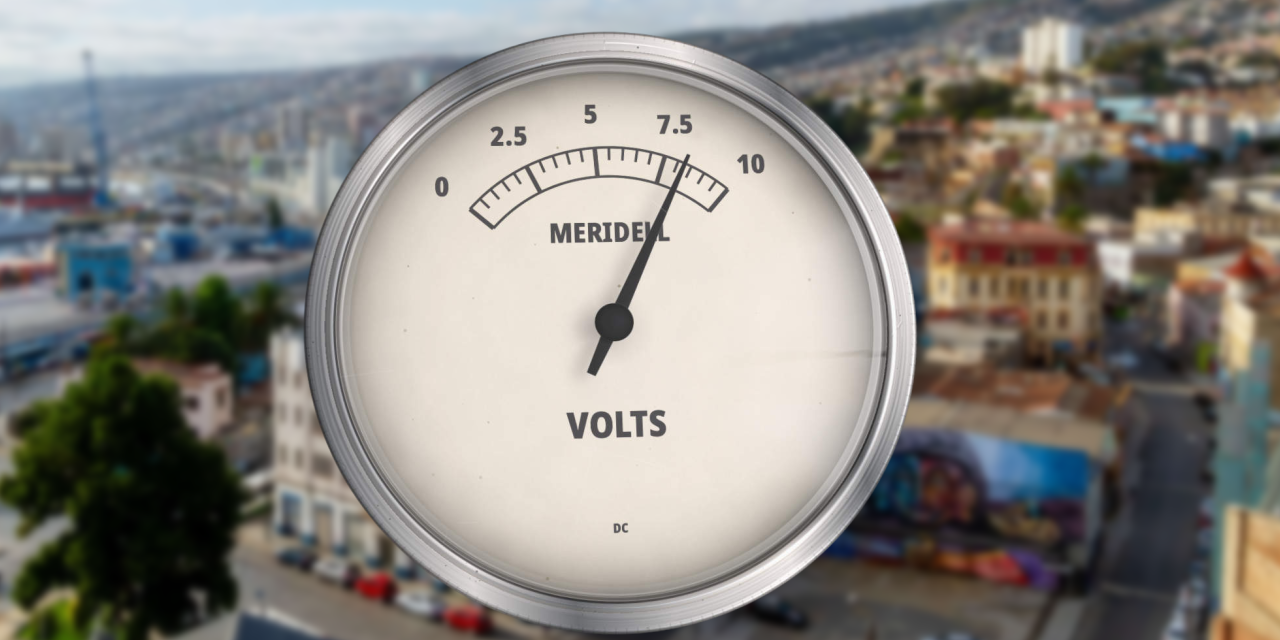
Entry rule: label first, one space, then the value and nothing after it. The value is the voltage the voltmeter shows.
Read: 8.25 V
